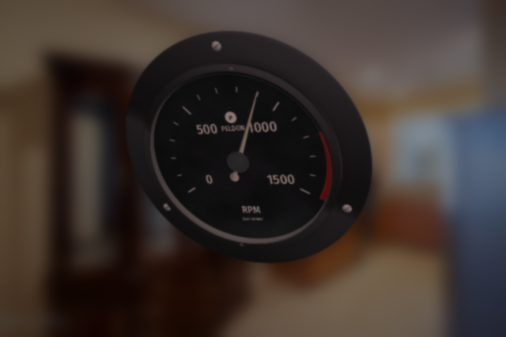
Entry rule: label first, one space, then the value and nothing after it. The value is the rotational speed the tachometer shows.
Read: 900 rpm
